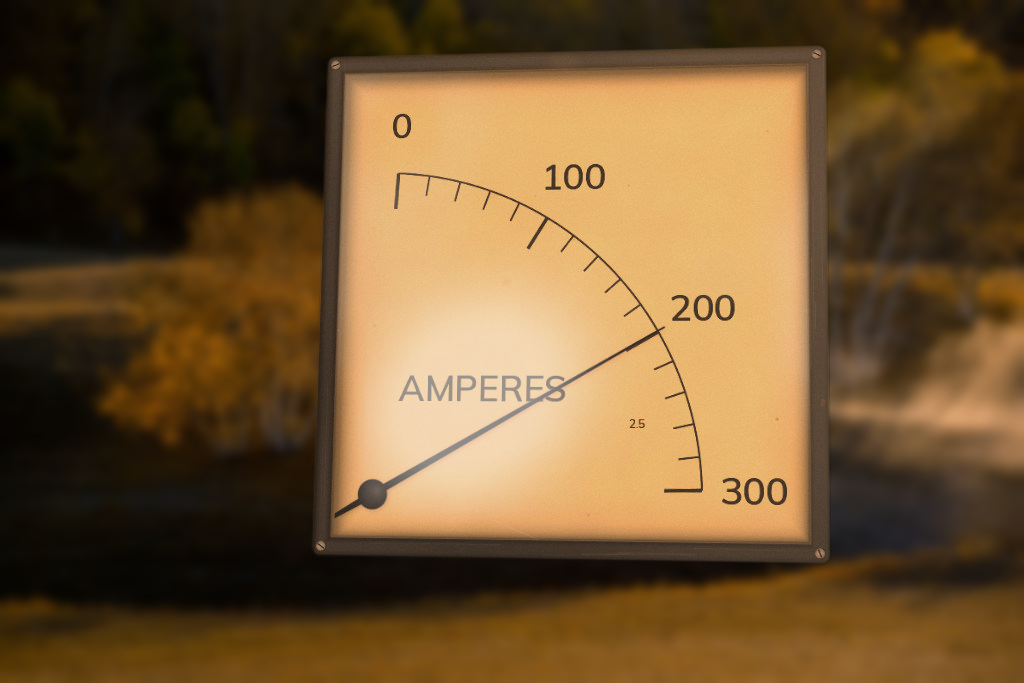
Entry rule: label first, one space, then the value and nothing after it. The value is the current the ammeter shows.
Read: 200 A
